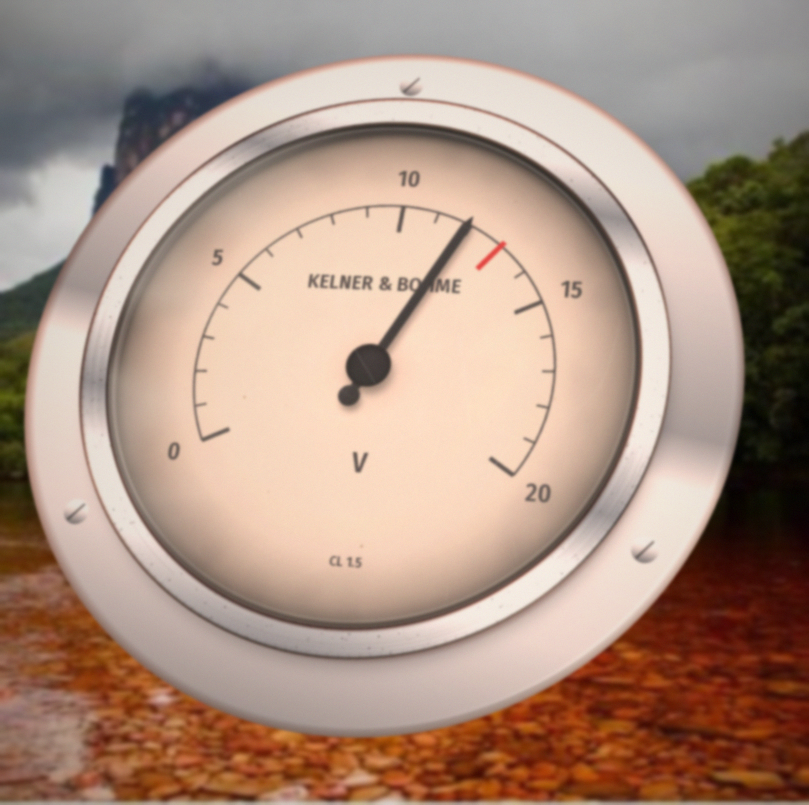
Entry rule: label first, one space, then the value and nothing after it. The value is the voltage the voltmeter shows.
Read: 12 V
